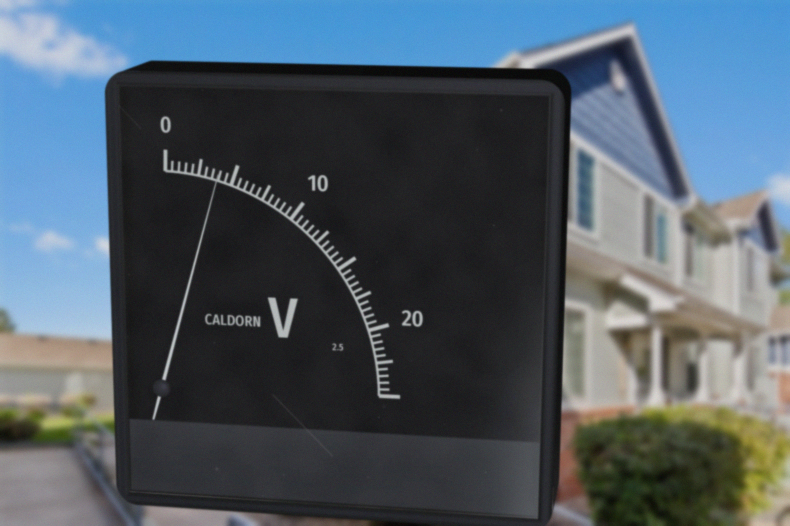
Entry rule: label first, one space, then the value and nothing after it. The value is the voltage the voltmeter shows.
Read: 4 V
